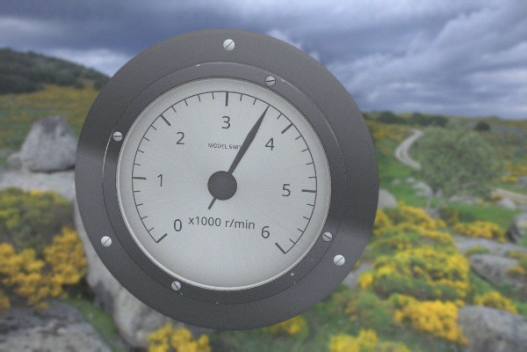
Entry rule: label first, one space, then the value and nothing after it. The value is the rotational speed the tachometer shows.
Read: 3600 rpm
